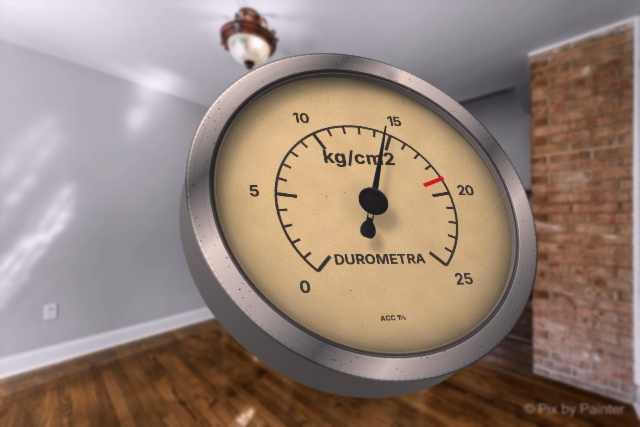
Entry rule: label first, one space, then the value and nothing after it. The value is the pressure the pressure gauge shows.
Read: 14.5 kg/cm²
